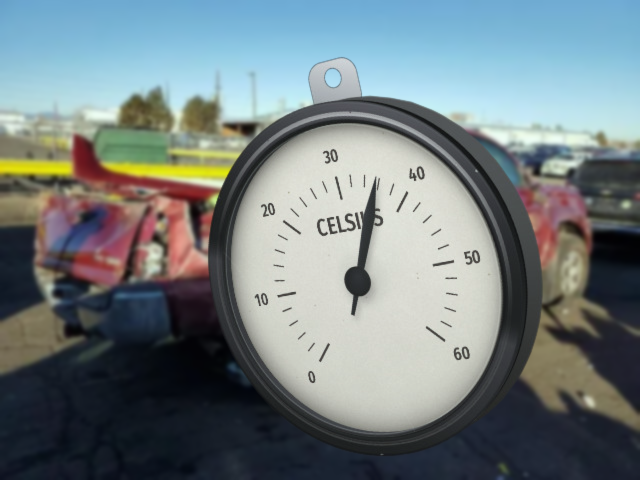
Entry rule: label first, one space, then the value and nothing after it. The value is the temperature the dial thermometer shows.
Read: 36 °C
